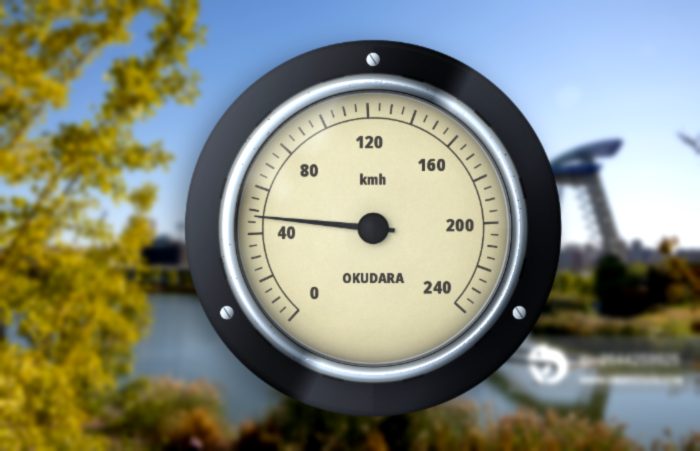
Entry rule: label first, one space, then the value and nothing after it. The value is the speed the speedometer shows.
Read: 47.5 km/h
